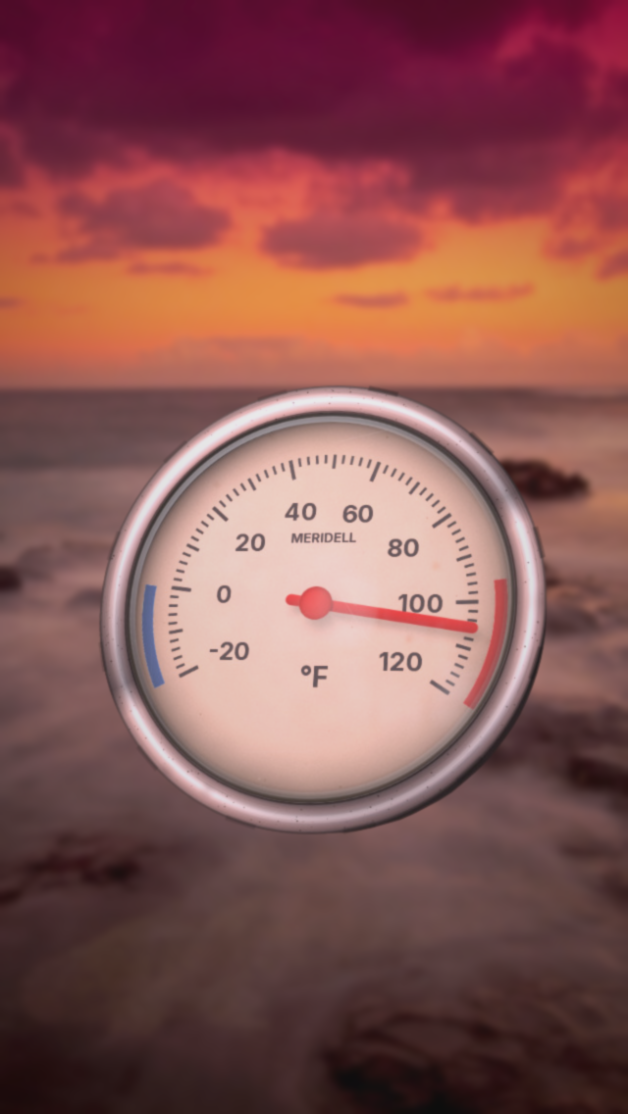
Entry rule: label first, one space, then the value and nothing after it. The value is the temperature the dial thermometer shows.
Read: 106 °F
